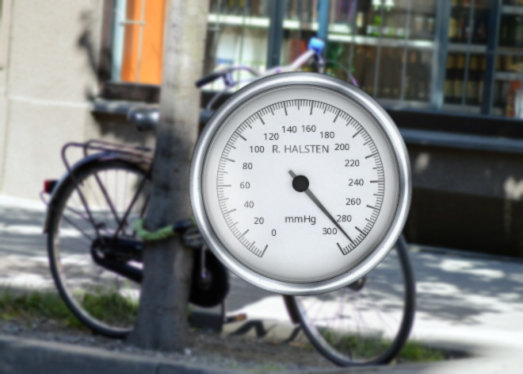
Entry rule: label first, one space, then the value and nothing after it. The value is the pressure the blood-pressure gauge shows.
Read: 290 mmHg
